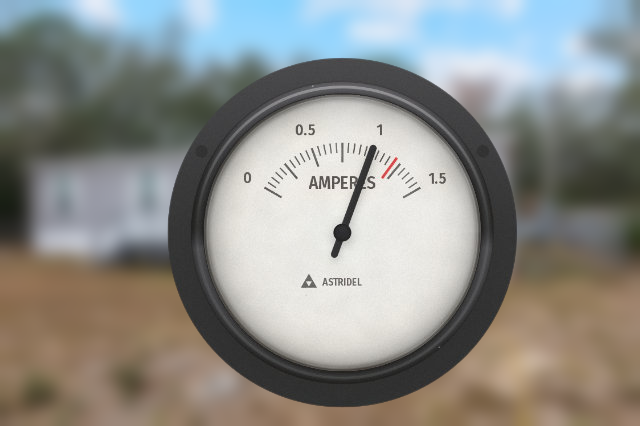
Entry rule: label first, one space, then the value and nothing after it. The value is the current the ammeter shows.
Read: 1 A
